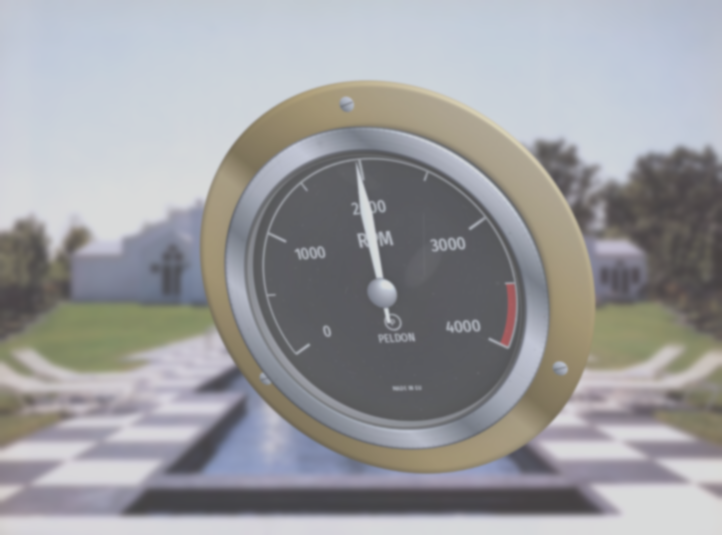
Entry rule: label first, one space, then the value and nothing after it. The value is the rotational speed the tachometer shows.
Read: 2000 rpm
